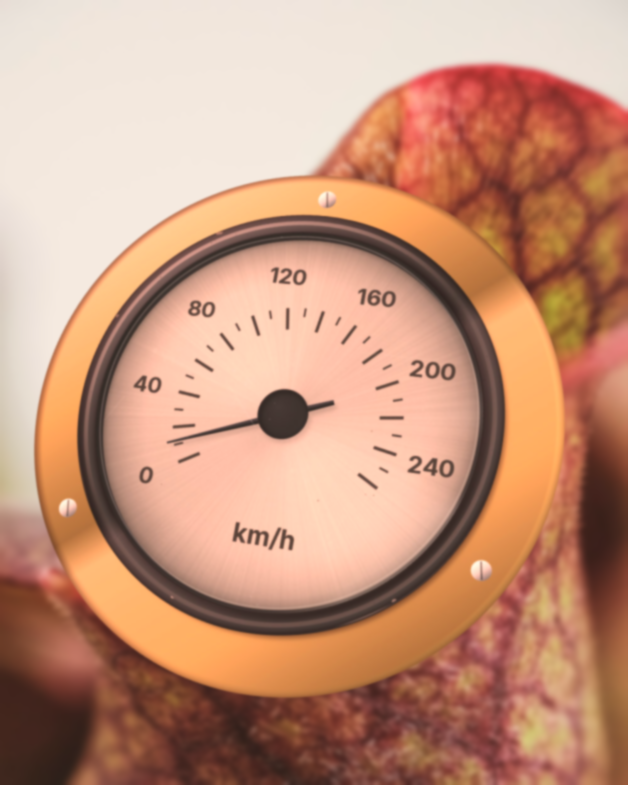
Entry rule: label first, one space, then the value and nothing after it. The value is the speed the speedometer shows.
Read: 10 km/h
